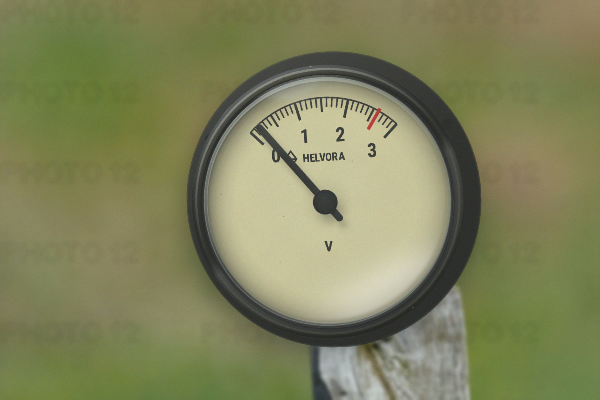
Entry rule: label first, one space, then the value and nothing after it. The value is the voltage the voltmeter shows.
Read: 0.2 V
